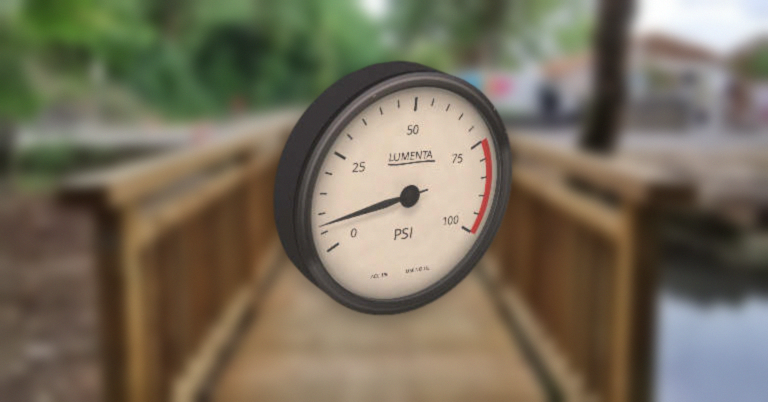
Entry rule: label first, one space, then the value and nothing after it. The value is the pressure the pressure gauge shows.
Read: 7.5 psi
